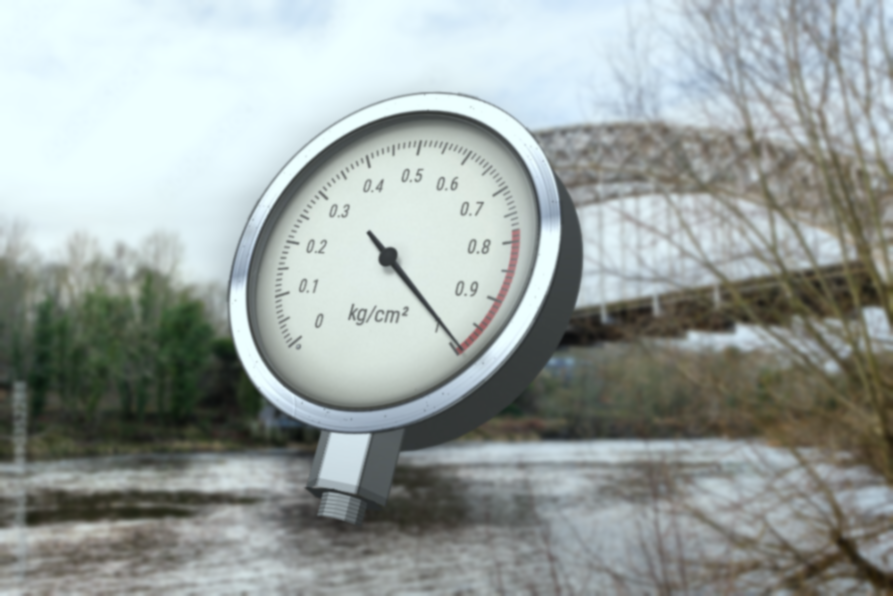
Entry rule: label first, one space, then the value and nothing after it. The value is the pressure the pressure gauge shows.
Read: 0.99 kg/cm²
